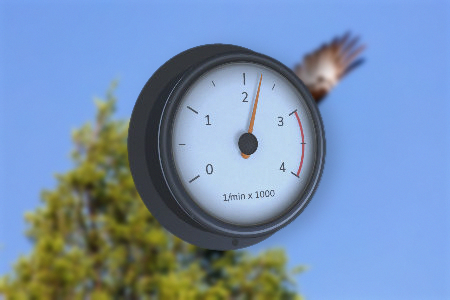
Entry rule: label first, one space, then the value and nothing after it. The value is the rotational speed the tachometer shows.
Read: 2250 rpm
